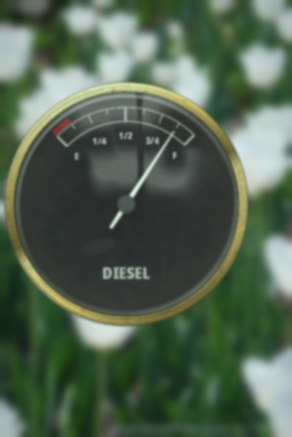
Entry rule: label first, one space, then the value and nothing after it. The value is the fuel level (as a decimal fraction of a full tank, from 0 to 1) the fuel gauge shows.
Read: 0.875
